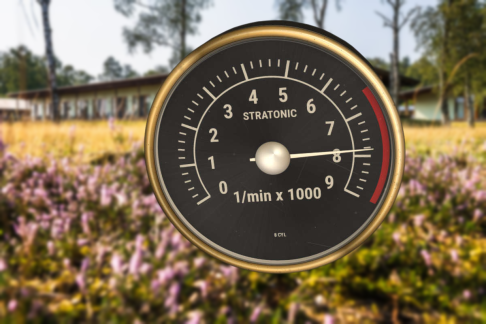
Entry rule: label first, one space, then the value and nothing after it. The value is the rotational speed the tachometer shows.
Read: 7800 rpm
